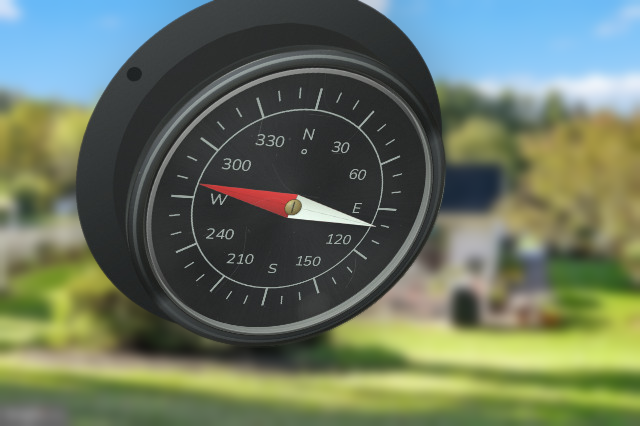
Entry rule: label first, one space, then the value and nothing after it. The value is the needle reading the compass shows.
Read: 280 °
